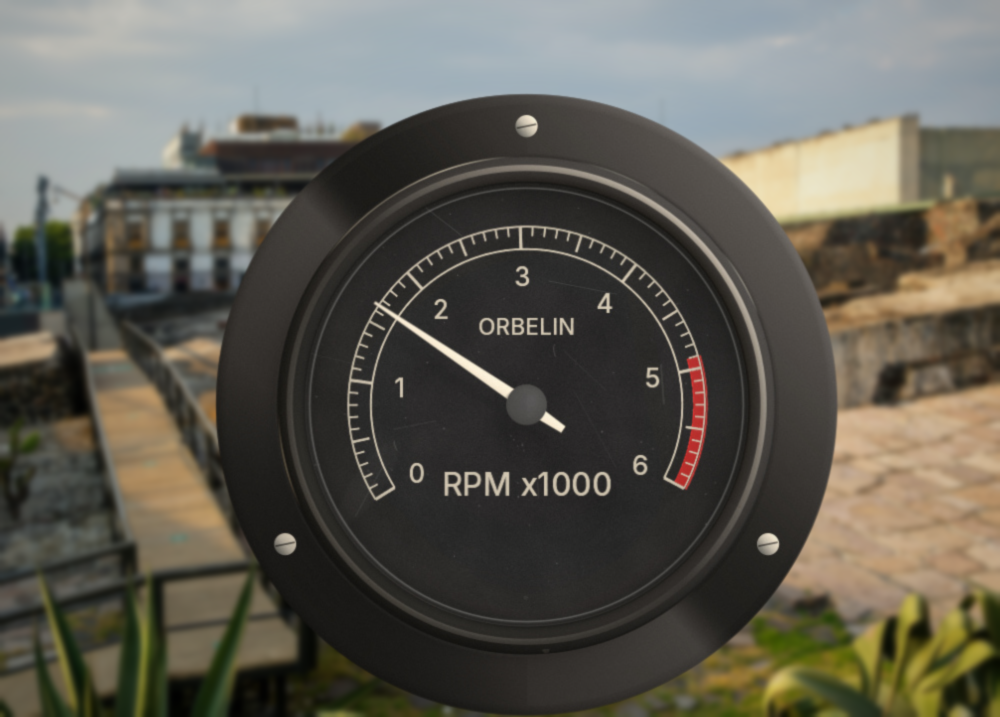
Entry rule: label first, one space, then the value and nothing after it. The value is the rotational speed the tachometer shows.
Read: 1650 rpm
